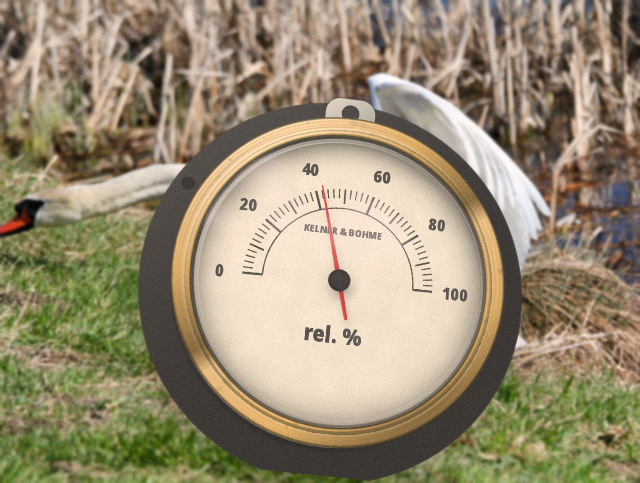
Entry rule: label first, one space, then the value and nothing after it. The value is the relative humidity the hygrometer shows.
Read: 42 %
